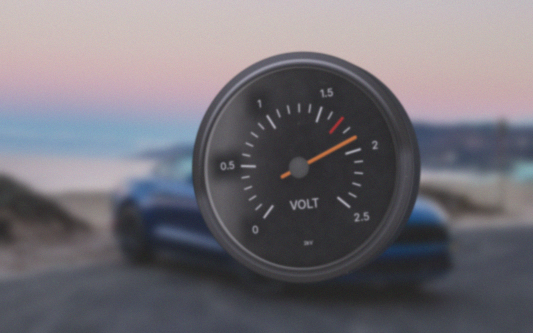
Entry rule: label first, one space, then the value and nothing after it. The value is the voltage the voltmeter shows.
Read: 1.9 V
